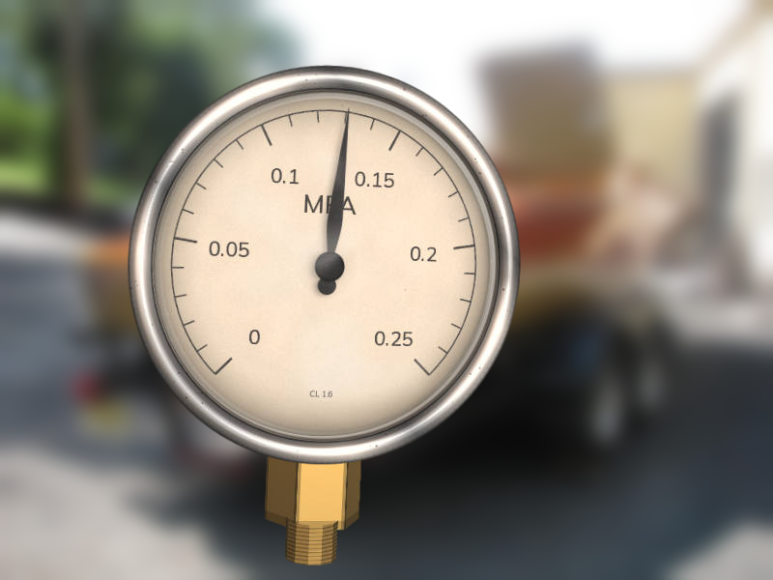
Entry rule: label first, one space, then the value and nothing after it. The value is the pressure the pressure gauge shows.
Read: 0.13 MPa
